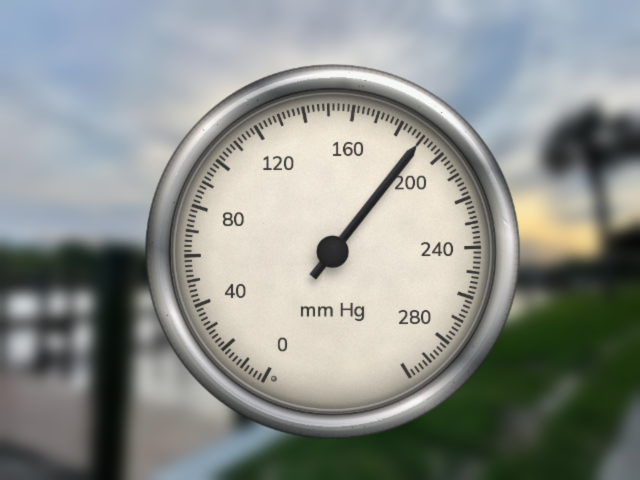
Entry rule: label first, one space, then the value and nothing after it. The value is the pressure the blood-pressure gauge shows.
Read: 190 mmHg
